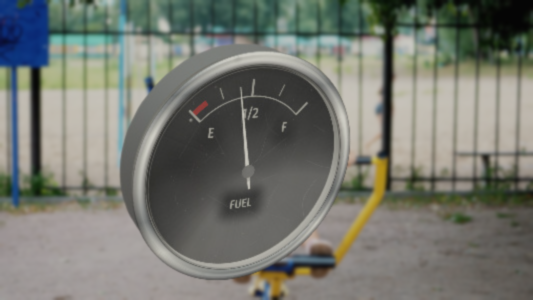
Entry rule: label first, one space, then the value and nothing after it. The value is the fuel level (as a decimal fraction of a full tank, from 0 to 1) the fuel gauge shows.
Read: 0.375
